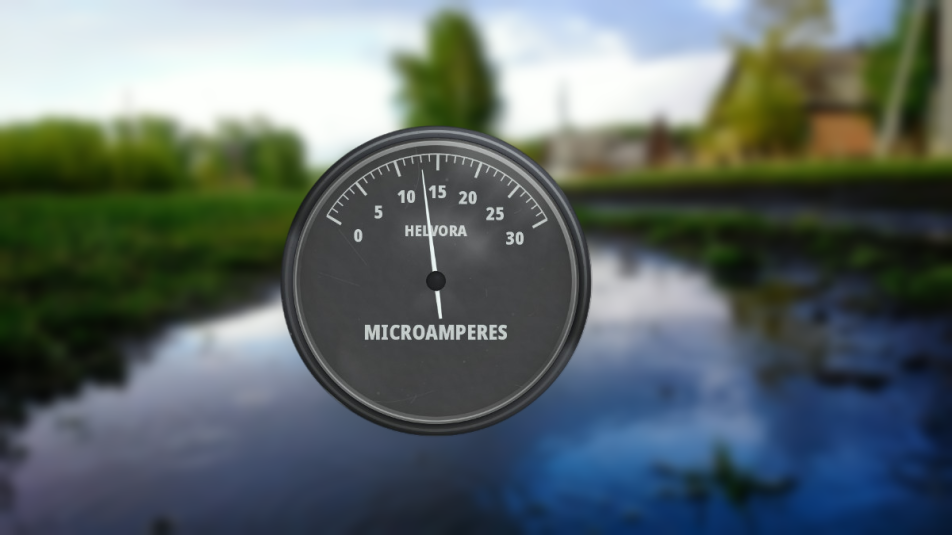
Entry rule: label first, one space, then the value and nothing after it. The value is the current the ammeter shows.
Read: 13 µA
